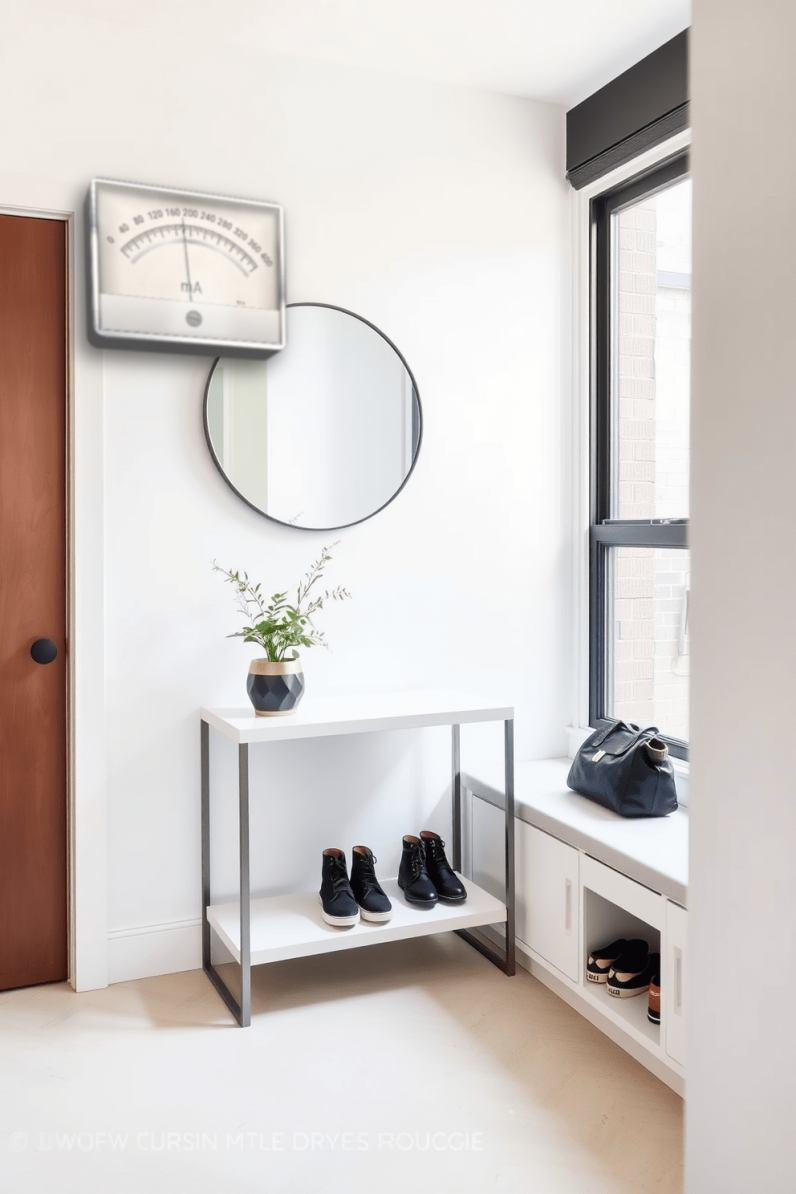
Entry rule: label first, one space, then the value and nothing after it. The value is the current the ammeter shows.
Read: 180 mA
